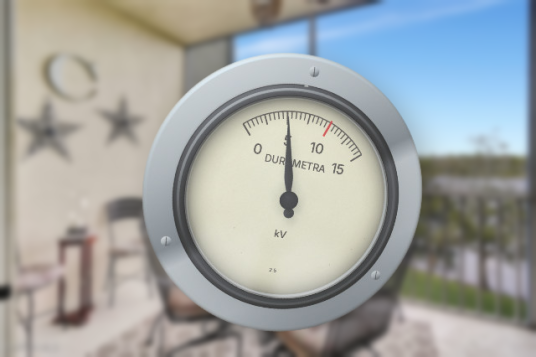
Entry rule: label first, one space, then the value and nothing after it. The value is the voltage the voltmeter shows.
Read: 5 kV
